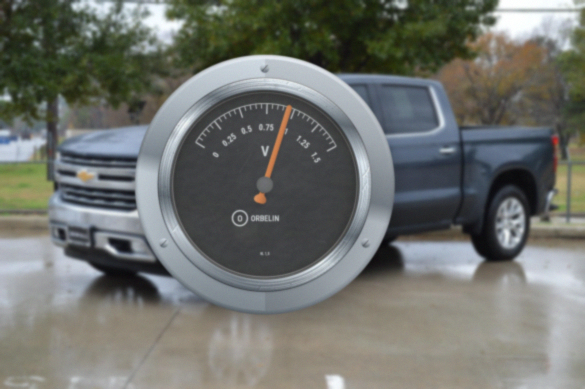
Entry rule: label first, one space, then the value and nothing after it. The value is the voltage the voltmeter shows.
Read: 0.95 V
